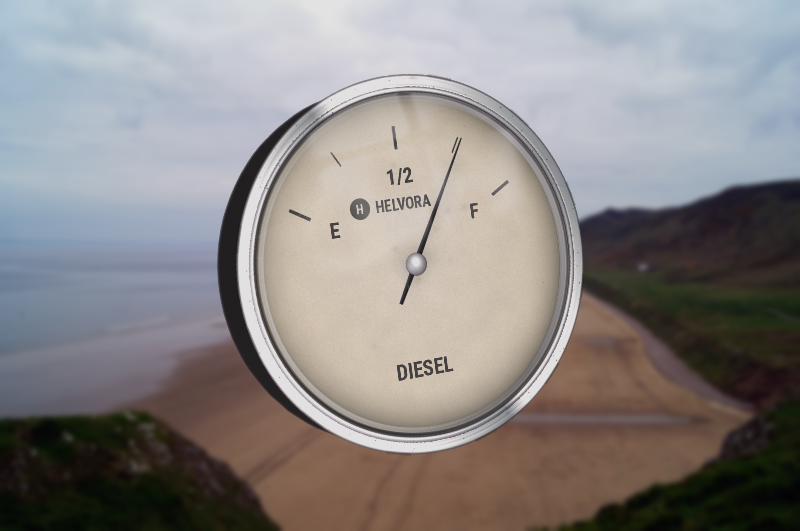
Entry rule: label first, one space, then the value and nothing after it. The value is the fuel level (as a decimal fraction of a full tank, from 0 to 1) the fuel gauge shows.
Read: 0.75
